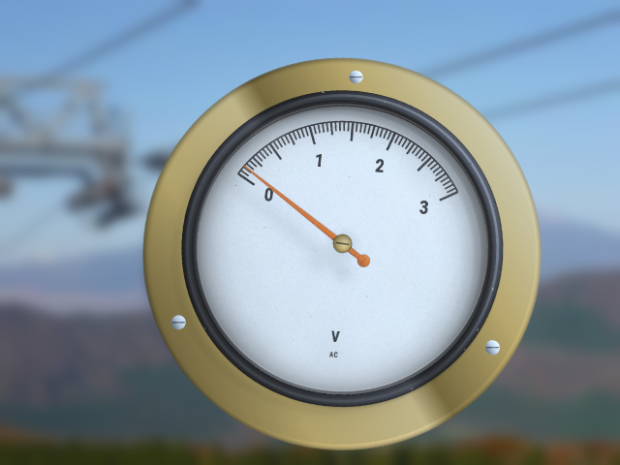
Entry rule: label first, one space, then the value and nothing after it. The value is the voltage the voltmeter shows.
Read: 0.1 V
